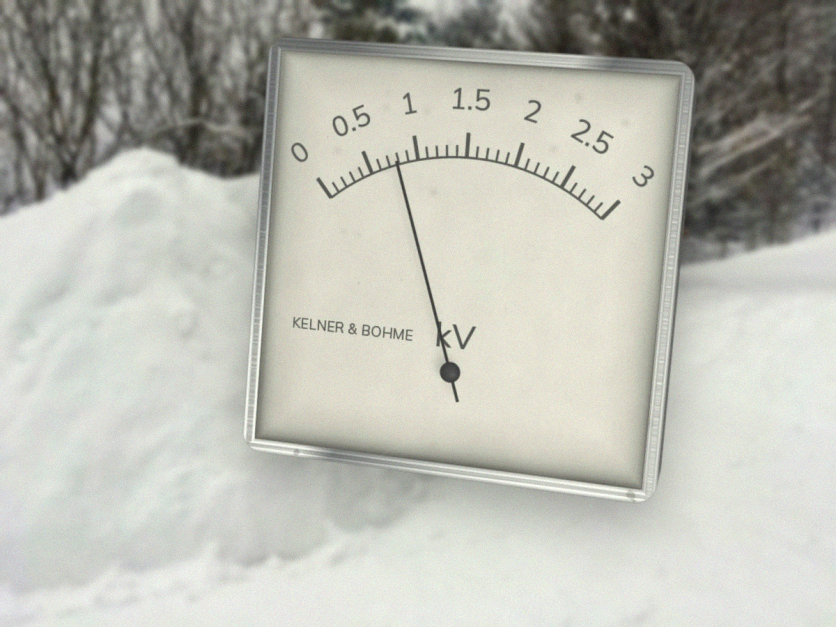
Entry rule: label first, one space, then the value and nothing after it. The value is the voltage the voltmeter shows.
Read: 0.8 kV
